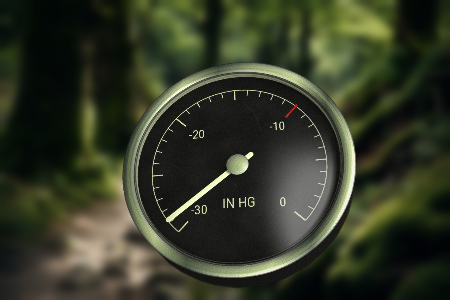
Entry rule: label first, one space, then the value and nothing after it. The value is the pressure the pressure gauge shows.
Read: -29 inHg
